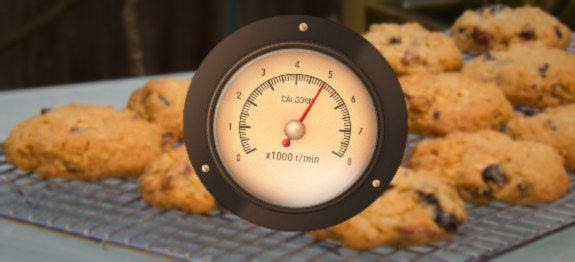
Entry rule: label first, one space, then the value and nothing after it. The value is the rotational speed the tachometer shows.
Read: 5000 rpm
